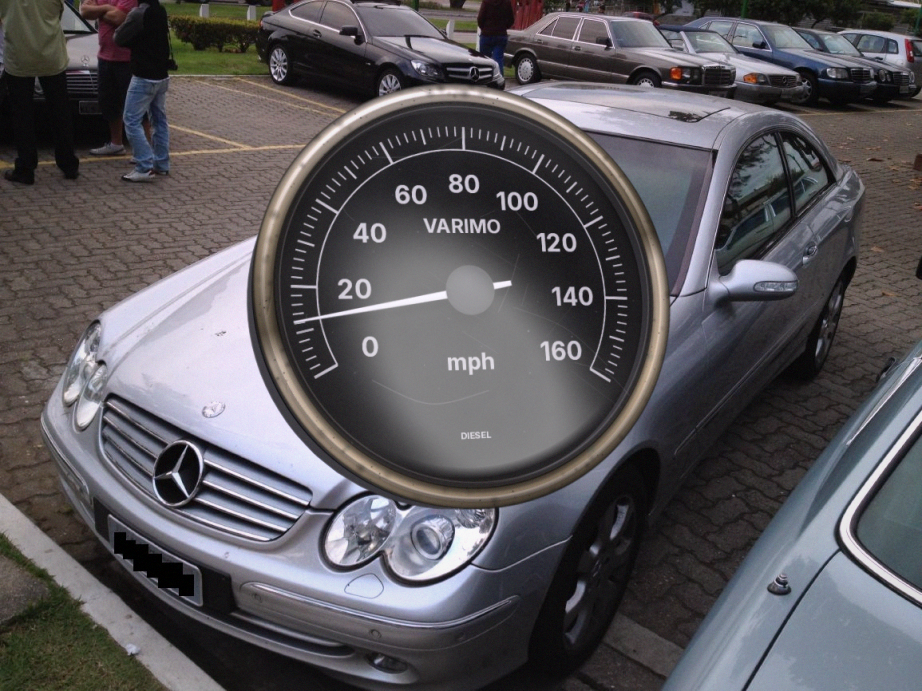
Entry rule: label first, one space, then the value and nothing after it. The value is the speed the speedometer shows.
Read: 12 mph
